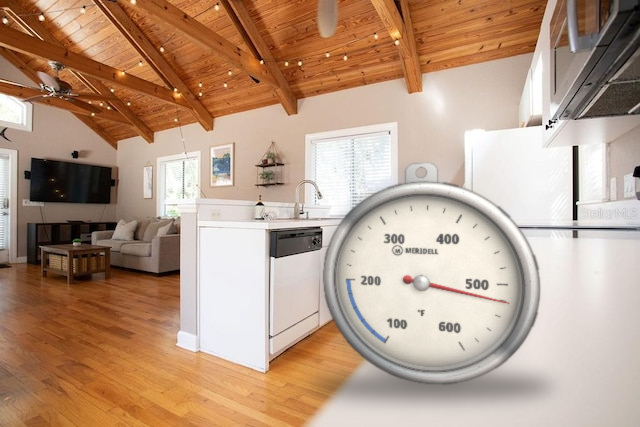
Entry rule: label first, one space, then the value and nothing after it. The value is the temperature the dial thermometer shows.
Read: 520 °F
